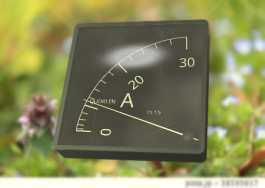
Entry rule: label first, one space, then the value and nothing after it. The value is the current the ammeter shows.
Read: 11 A
